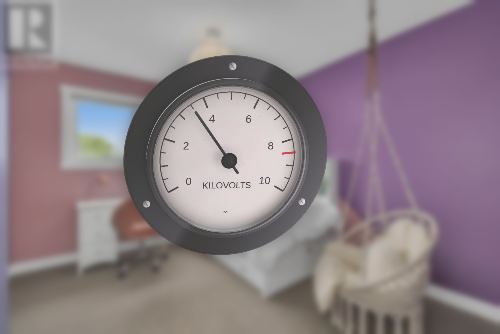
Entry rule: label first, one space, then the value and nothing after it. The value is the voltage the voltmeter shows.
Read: 3.5 kV
